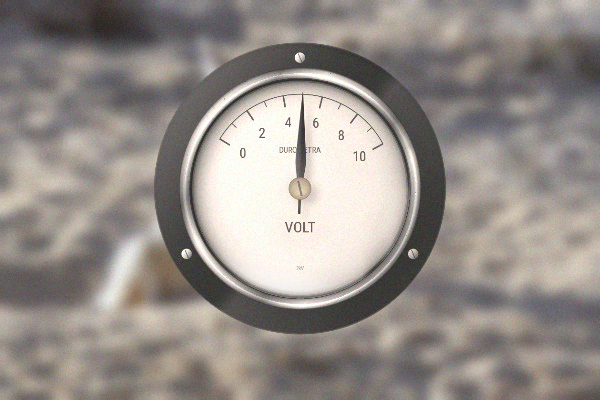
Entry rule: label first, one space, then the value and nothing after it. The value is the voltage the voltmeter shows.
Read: 5 V
